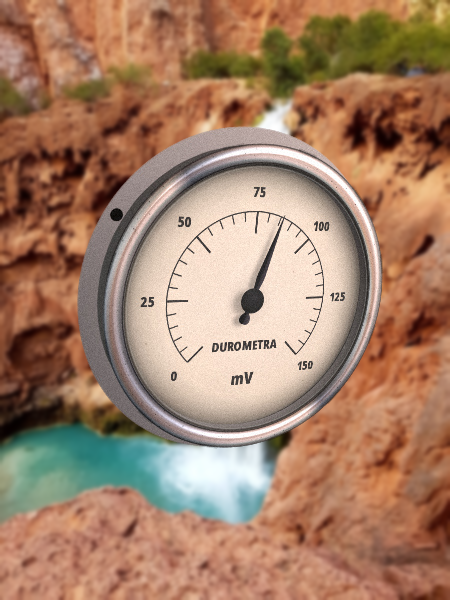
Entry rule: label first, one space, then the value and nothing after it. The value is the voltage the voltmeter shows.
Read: 85 mV
